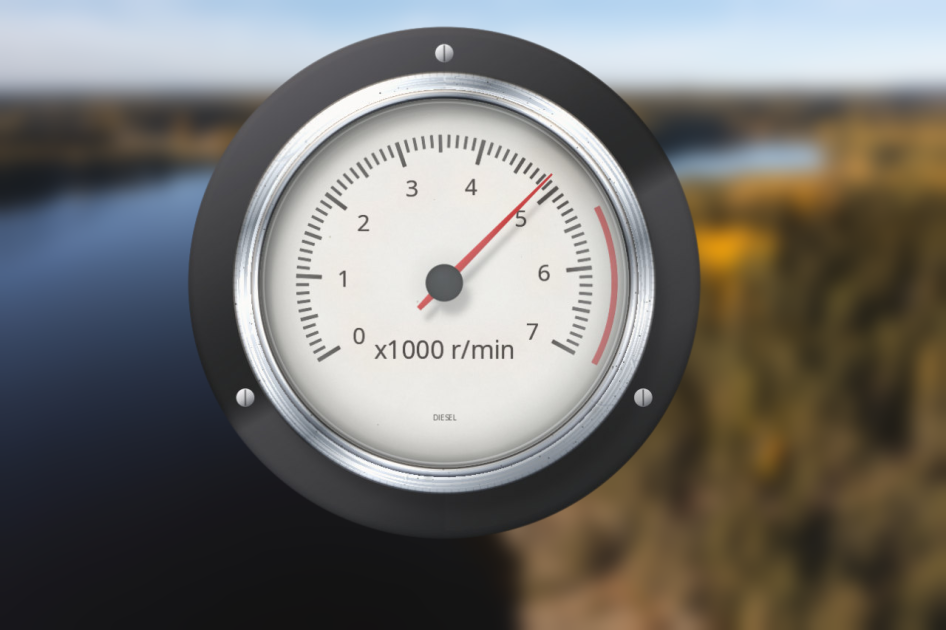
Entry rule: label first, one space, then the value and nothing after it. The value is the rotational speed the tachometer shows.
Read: 4850 rpm
